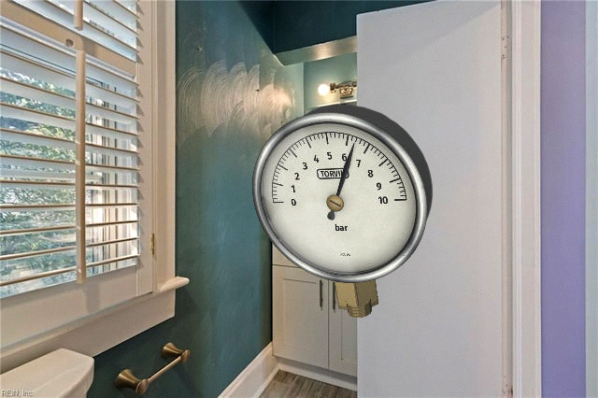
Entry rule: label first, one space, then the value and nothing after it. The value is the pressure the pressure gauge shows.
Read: 6.4 bar
